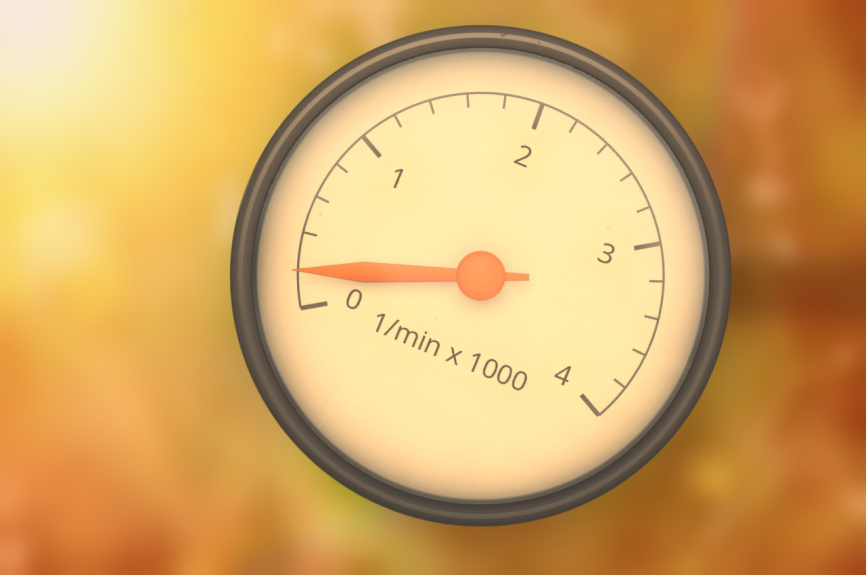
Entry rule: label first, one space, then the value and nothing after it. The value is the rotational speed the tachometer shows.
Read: 200 rpm
